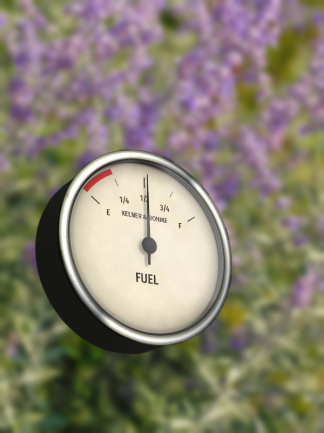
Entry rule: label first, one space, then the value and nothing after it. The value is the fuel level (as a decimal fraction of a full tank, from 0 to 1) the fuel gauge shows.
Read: 0.5
